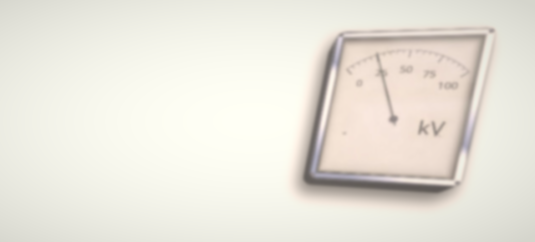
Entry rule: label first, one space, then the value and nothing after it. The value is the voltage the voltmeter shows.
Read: 25 kV
